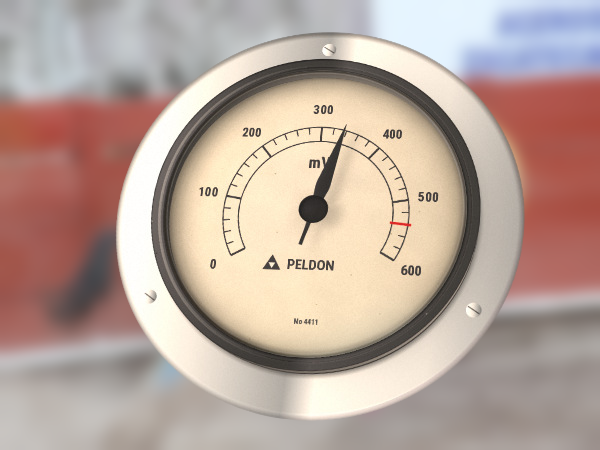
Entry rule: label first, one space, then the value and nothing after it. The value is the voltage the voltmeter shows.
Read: 340 mV
